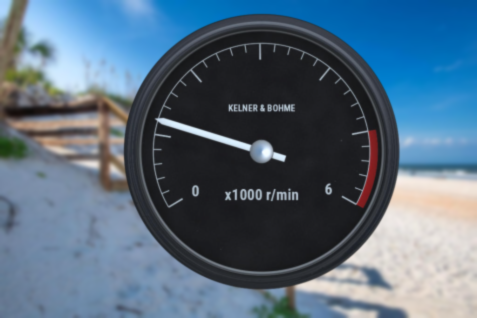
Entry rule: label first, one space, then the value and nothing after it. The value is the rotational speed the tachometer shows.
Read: 1200 rpm
